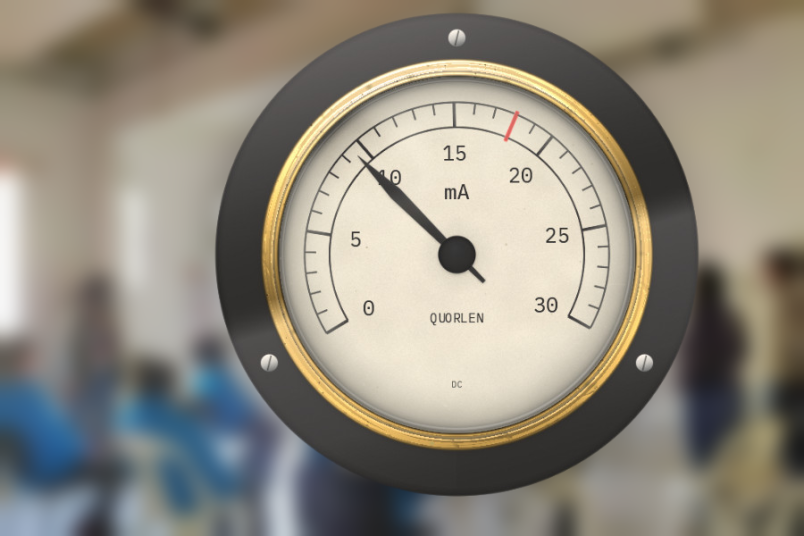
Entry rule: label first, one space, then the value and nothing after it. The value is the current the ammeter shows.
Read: 9.5 mA
